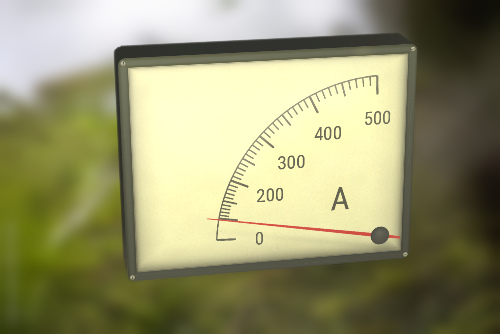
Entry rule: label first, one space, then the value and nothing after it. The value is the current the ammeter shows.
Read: 100 A
